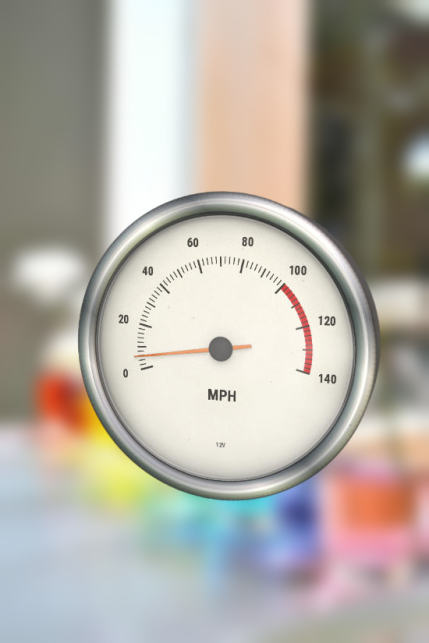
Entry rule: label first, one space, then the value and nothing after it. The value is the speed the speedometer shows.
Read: 6 mph
